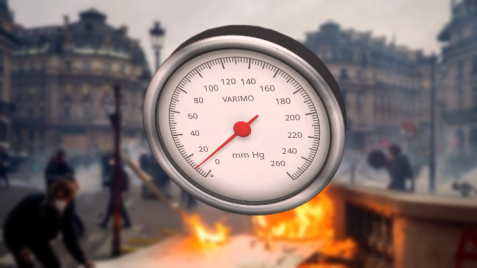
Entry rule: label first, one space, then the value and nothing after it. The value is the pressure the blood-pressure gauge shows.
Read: 10 mmHg
